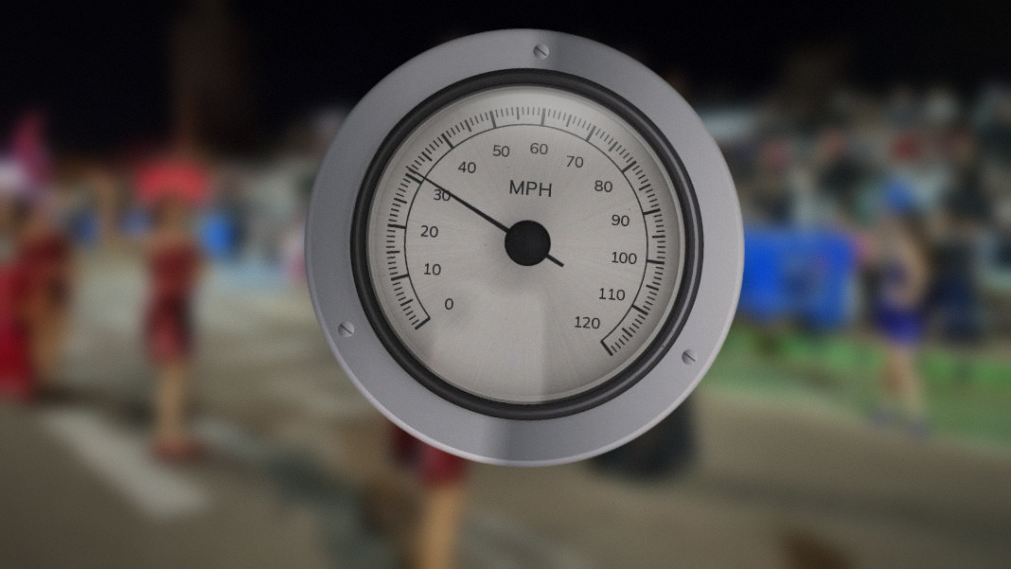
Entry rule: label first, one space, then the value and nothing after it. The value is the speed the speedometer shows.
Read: 31 mph
